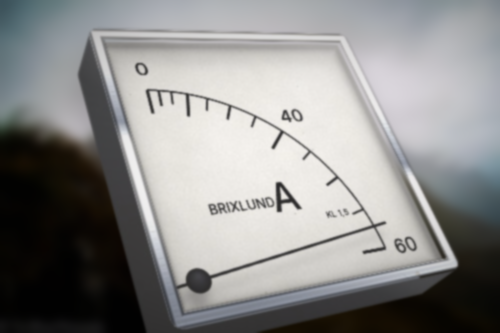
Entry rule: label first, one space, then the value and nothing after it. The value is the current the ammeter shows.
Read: 57.5 A
